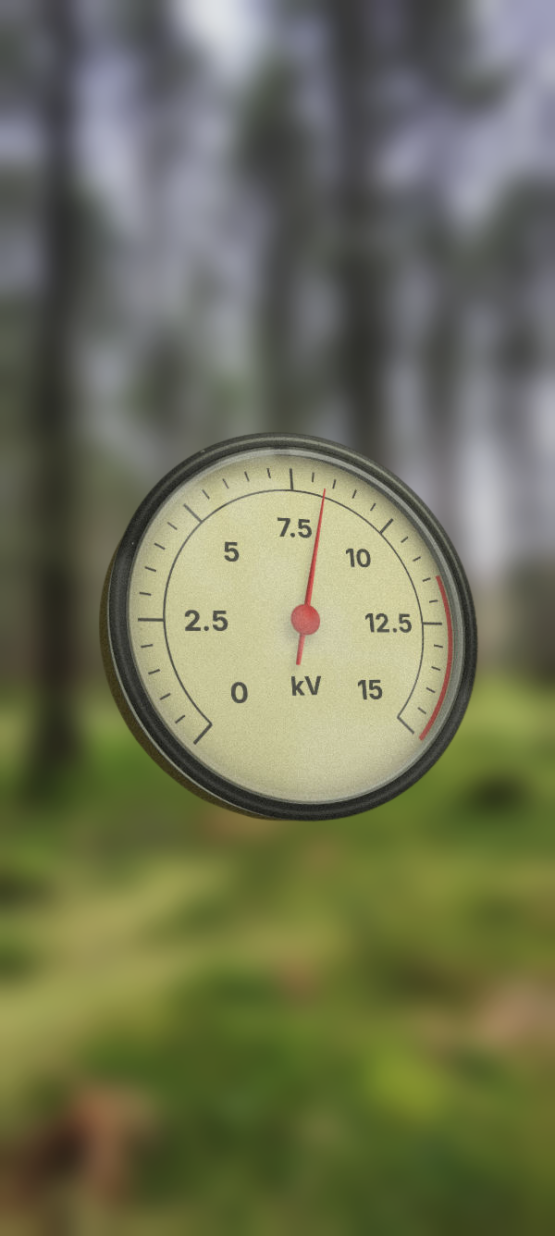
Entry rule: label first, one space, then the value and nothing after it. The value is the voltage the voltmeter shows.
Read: 8.25 kV
